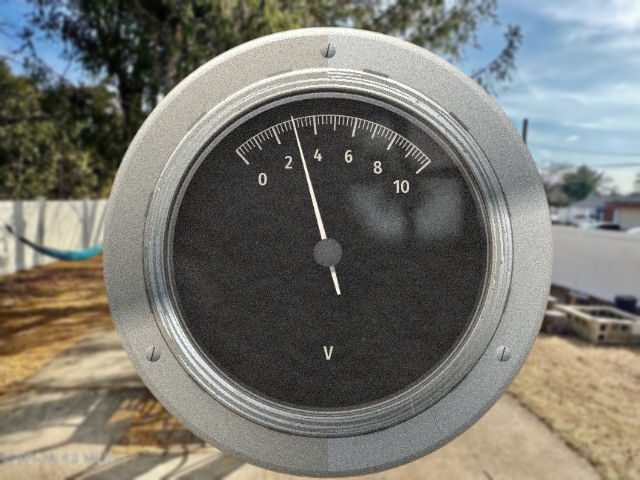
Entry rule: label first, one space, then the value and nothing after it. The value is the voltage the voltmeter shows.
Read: 3 V
